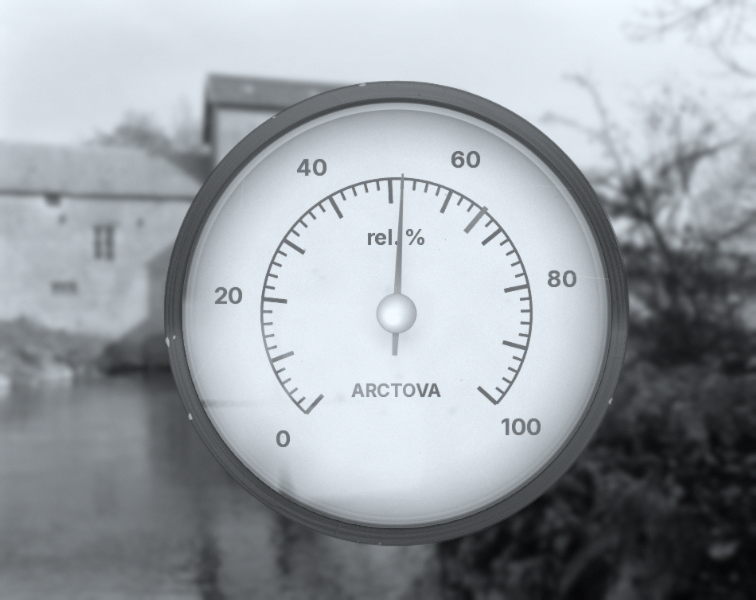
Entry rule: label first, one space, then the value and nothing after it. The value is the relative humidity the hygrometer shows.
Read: 52 %
